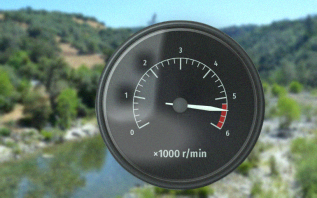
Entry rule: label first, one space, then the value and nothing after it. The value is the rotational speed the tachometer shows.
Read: 5400 rpm
